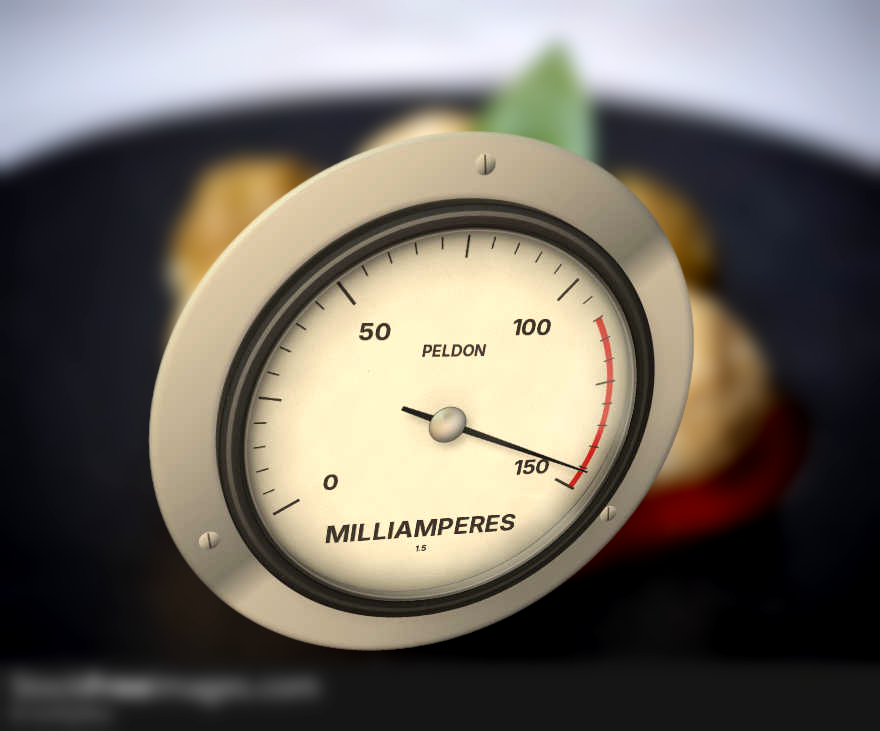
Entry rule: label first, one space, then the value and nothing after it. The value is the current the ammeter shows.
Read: 145 mA
